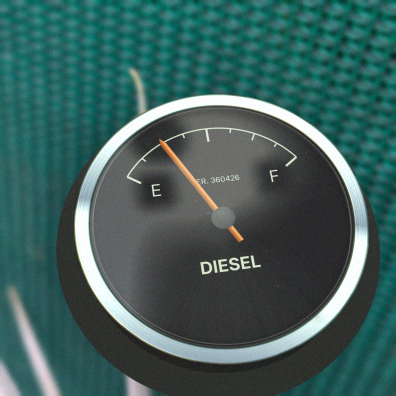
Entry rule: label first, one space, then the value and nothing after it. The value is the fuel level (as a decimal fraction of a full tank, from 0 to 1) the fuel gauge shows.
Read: 0.25
